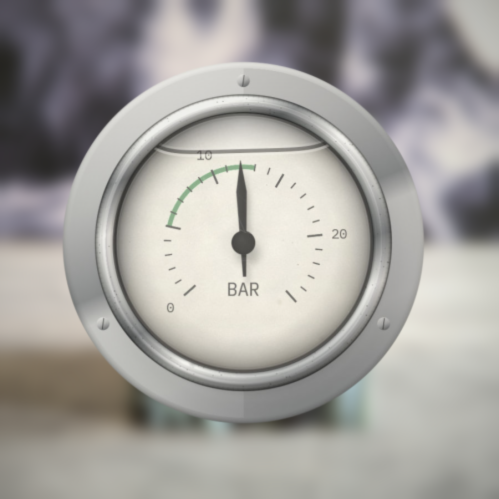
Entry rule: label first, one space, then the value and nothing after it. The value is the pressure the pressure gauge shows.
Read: 12 bar
